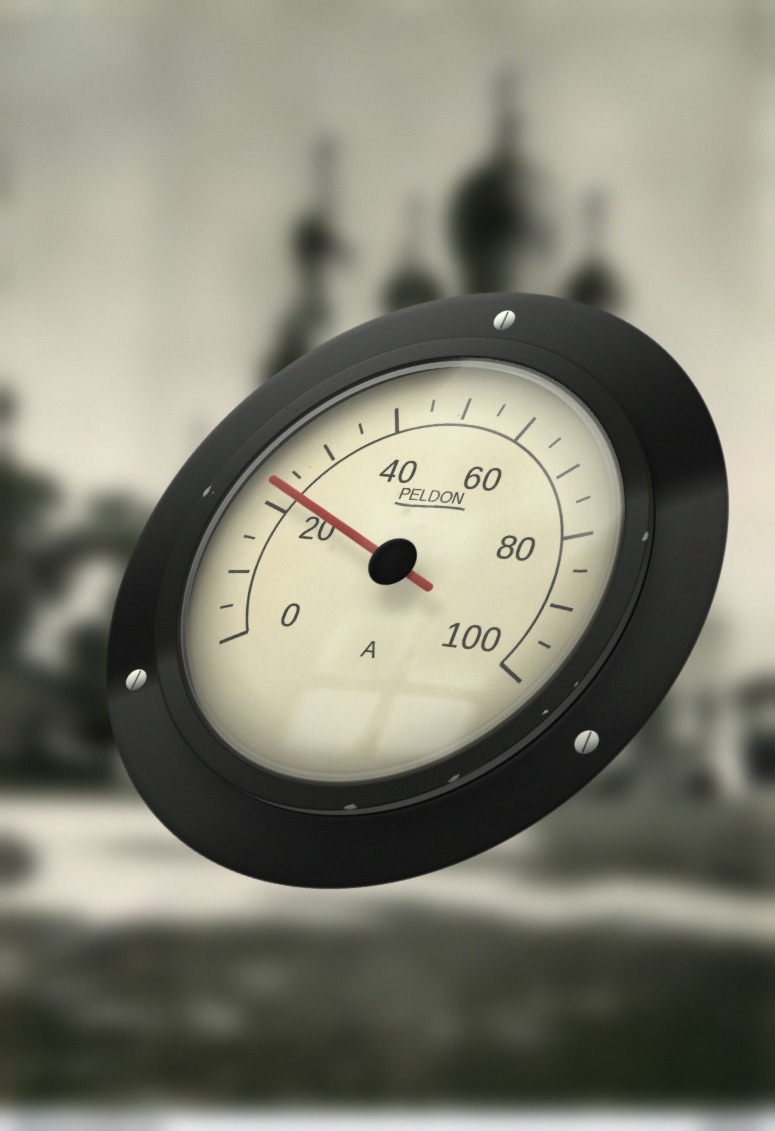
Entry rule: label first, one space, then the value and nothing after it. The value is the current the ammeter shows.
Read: 22.5 A
